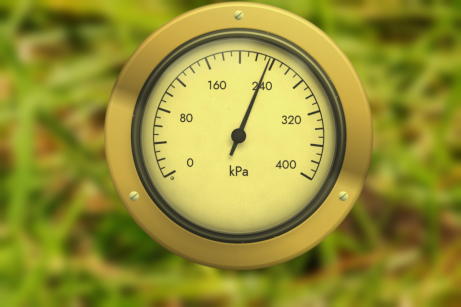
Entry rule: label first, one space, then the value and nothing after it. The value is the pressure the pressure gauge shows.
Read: 235 kPa
